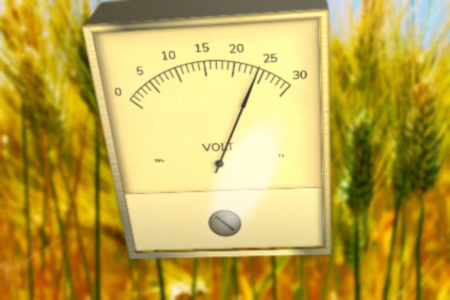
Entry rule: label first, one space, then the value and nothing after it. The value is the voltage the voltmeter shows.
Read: 24 V
